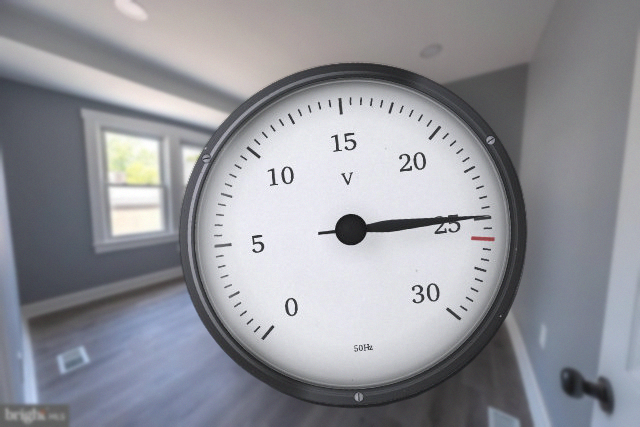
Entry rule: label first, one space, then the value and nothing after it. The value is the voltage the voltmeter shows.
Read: 25 V
